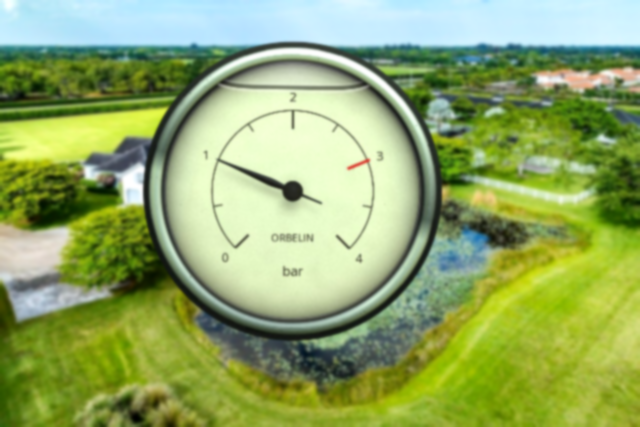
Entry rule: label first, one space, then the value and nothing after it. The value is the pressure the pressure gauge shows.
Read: 1 bar
